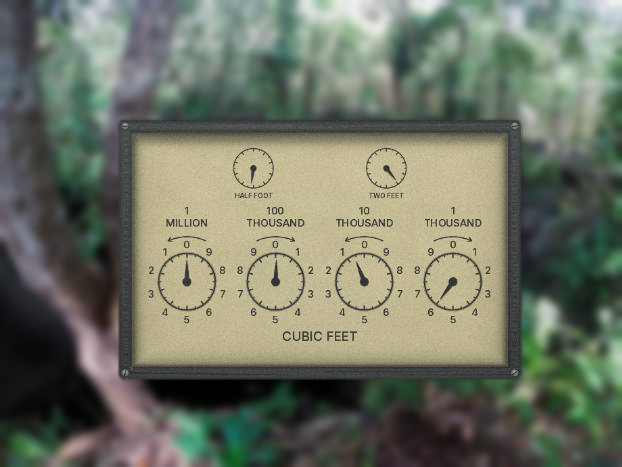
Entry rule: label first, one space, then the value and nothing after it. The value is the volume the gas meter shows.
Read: 600 ft³
